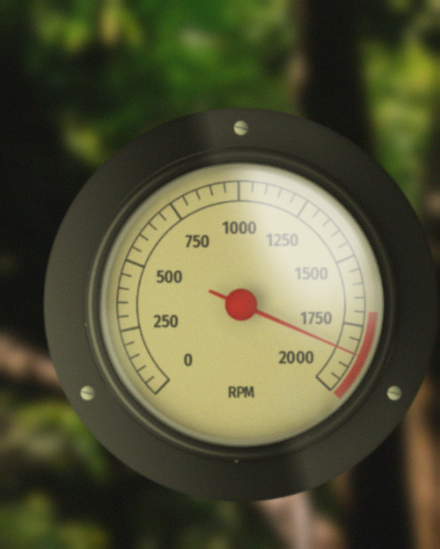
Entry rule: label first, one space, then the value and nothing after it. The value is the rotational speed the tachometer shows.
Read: 1850 rpm
